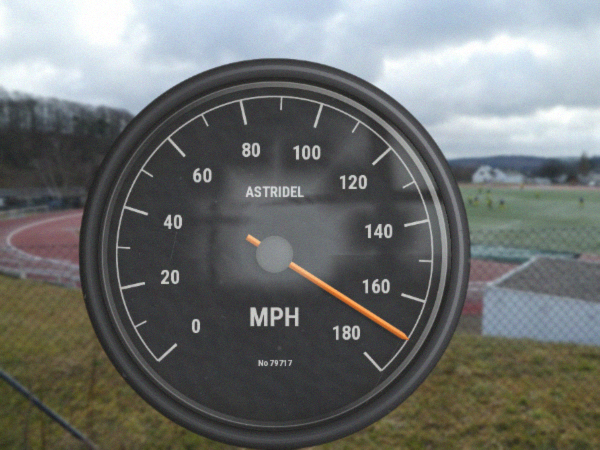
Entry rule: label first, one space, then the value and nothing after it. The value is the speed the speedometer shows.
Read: 170 mph
